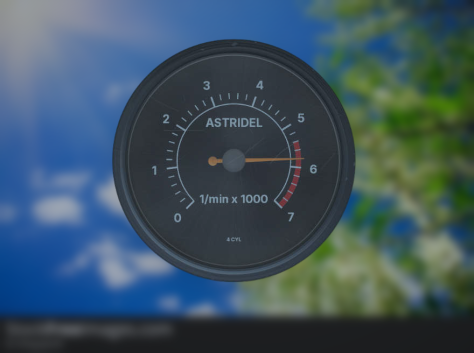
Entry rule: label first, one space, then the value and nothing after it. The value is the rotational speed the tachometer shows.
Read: 5800 rpm
